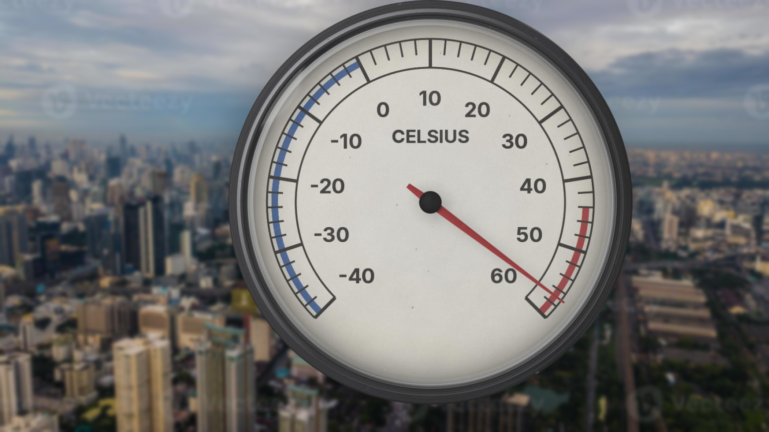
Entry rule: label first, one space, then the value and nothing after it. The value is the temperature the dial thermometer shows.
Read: 57 °C
